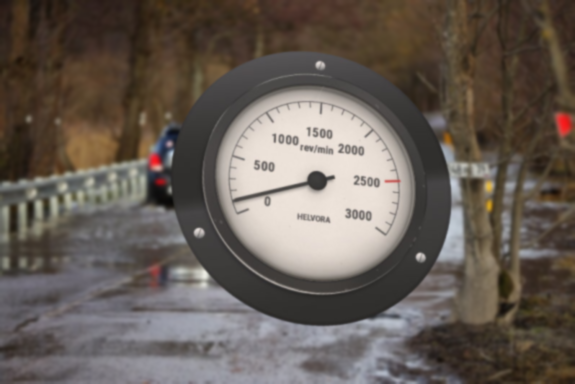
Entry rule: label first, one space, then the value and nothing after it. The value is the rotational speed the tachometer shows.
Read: 100 rpm
